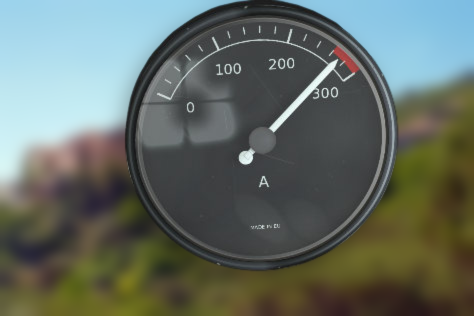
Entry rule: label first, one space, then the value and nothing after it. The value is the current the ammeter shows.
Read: 270 A
